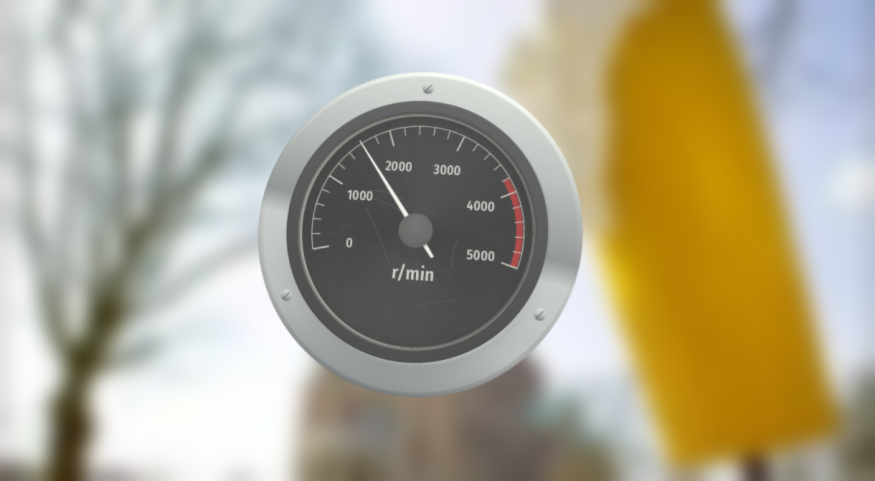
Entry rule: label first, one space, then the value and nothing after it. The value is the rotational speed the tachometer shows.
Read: 1600 rpm
